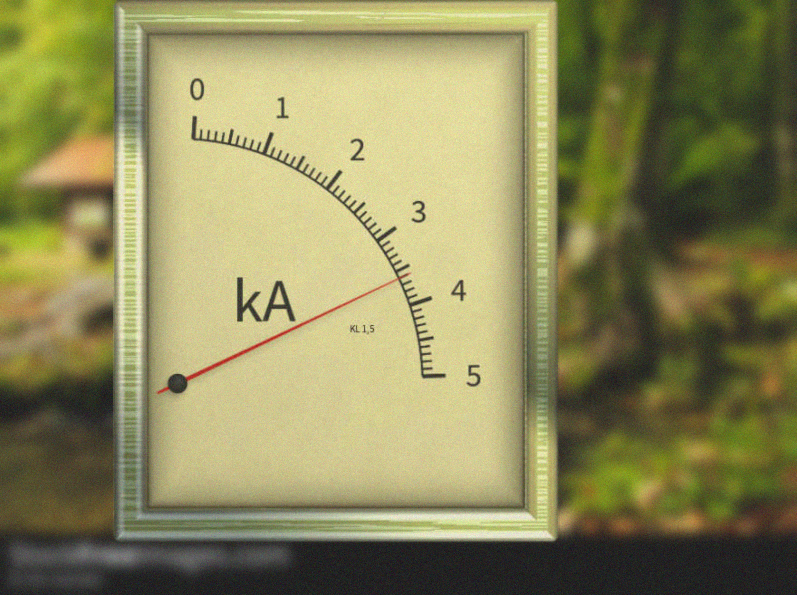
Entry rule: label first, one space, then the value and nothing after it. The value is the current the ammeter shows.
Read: 3.6 kA
